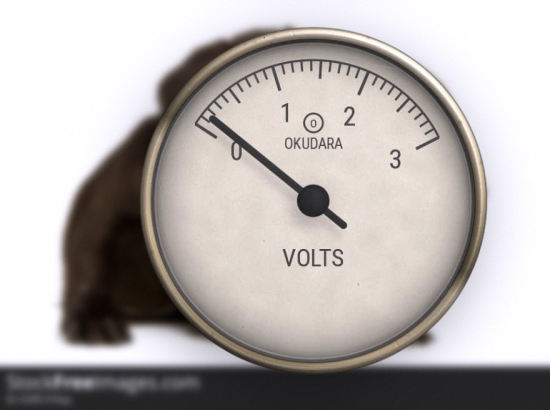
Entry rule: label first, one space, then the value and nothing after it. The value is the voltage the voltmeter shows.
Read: 0.15 V
